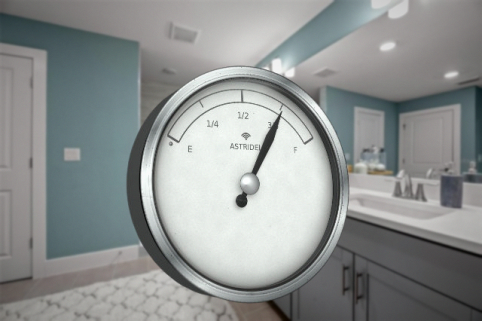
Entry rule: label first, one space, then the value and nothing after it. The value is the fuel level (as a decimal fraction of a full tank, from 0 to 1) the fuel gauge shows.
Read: 0.75
